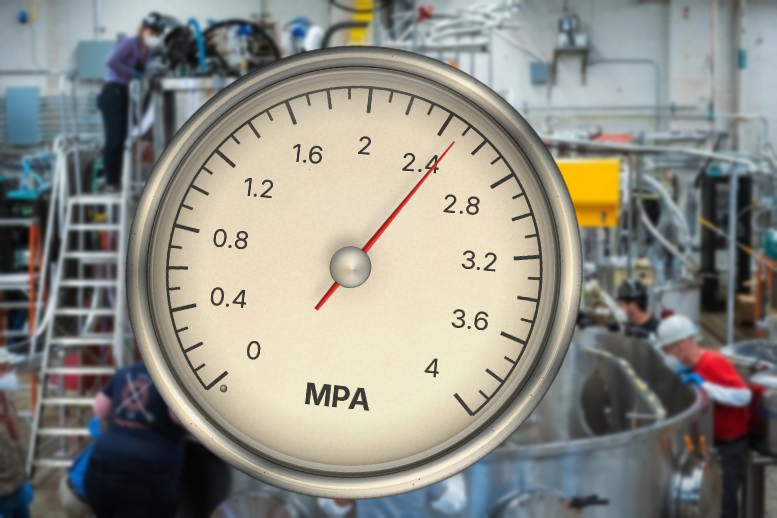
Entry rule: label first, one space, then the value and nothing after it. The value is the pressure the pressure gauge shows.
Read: 2.5 MPa
